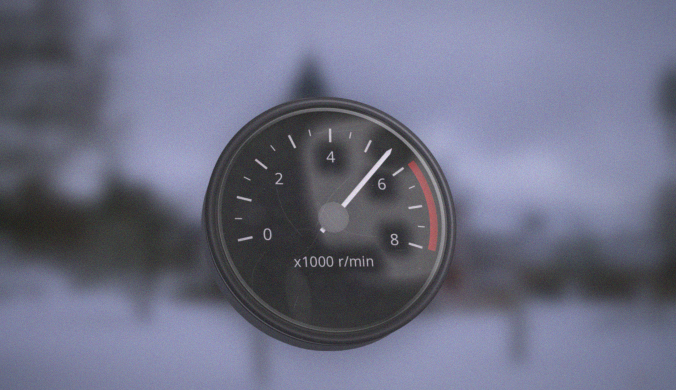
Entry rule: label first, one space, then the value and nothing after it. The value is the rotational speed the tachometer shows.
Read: 5500 rpm
